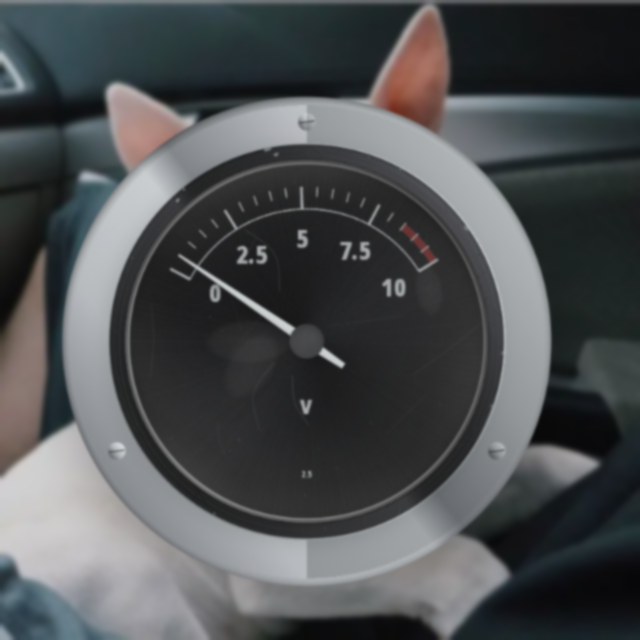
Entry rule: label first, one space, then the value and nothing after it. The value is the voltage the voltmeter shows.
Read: 0.5 V
